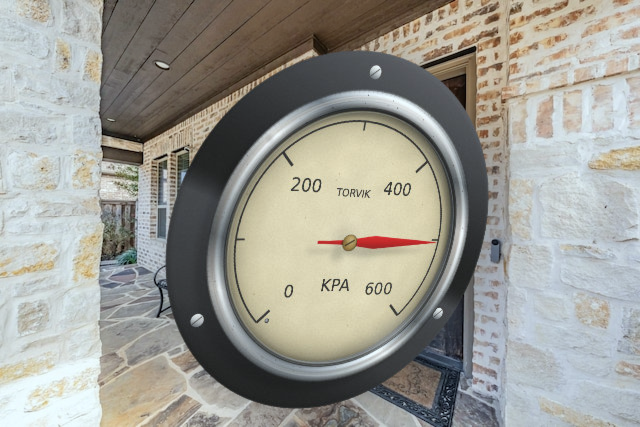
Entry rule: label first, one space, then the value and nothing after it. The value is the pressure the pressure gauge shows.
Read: 500 kPa
